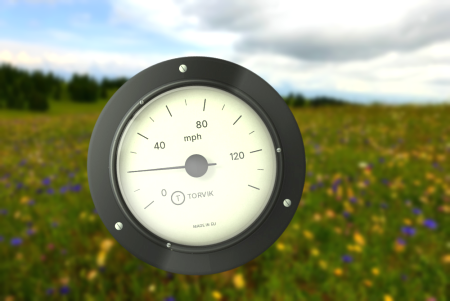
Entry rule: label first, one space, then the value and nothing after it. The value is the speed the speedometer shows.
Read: 20 mph
